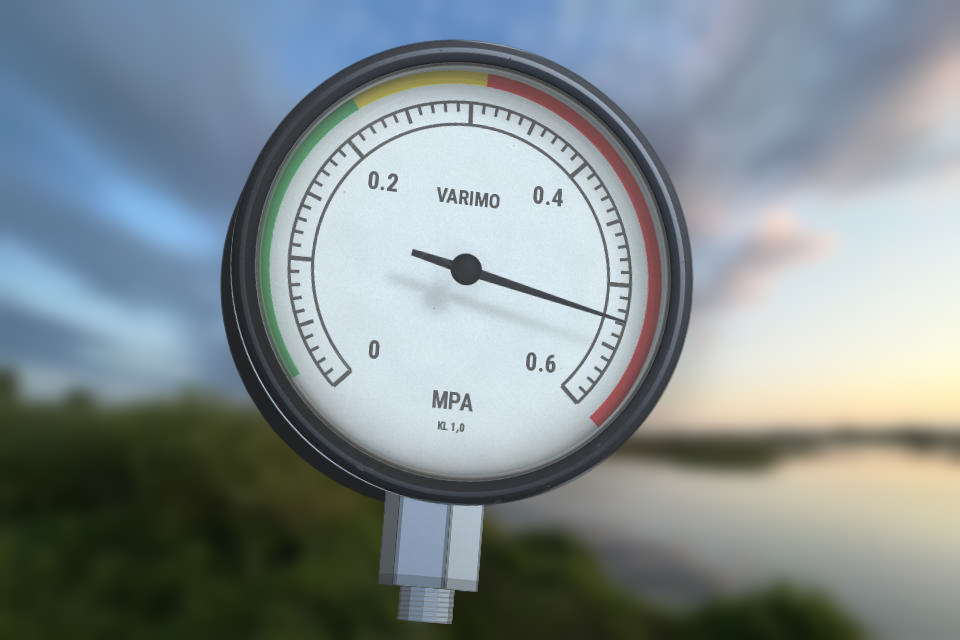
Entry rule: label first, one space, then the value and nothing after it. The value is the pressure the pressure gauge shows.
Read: 0.53 MPa
